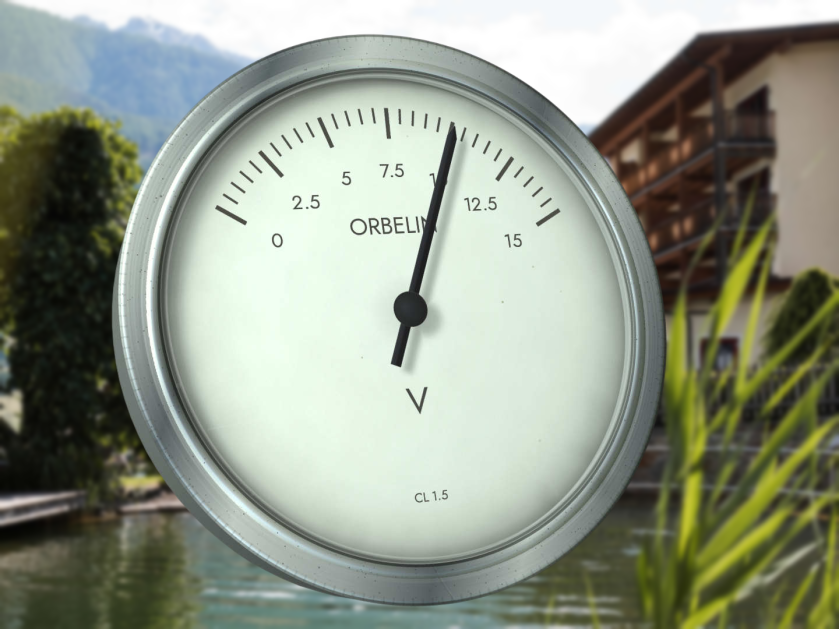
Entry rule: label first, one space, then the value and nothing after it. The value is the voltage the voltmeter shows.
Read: 10 V
